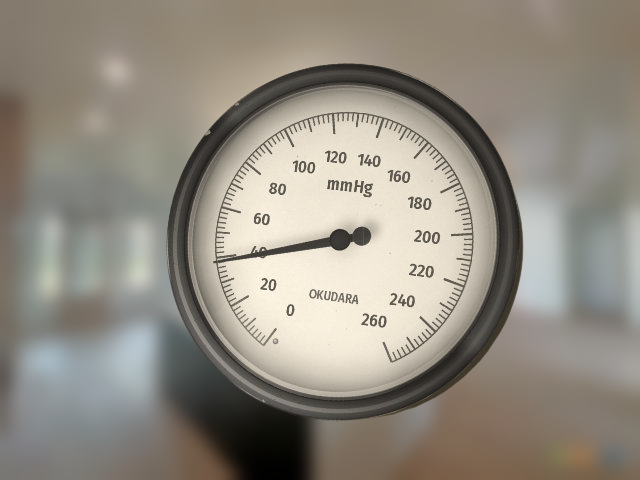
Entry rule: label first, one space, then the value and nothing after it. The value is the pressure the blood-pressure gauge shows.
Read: 38 mmHg
